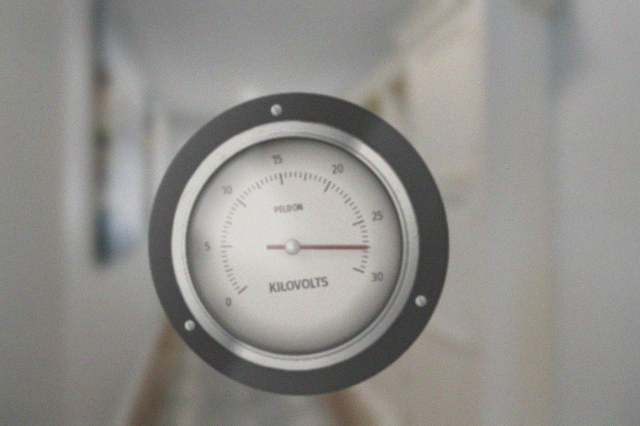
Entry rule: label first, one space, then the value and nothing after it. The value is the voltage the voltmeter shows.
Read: 27.5 kV
